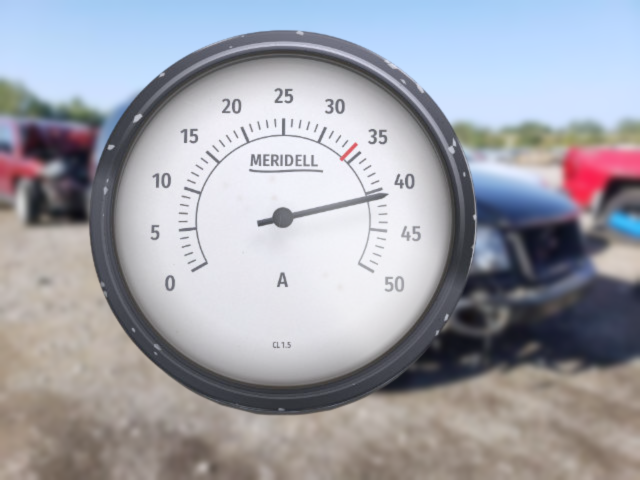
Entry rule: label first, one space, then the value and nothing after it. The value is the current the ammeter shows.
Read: 41 A
